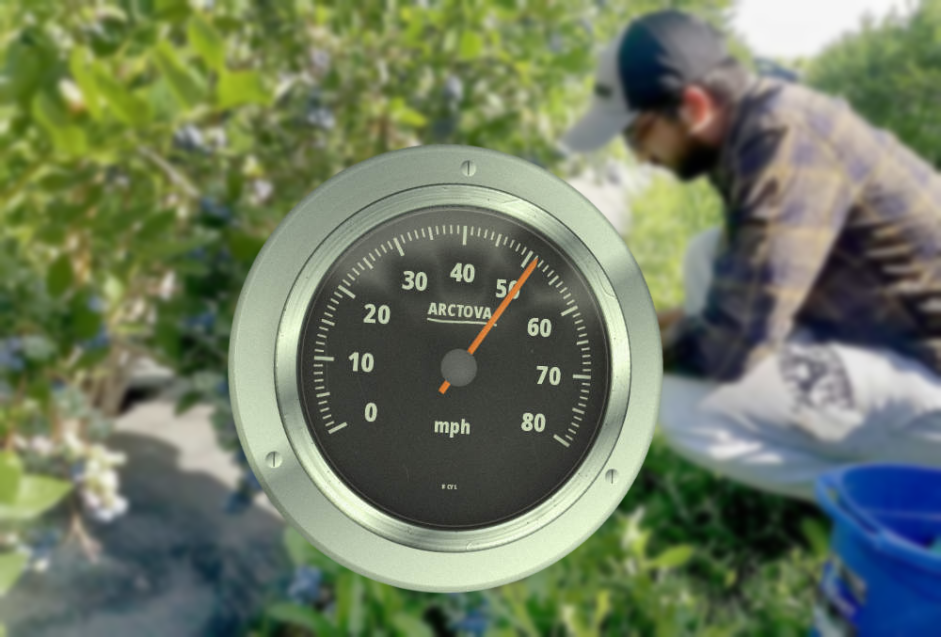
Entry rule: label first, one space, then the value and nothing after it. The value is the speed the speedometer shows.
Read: 51 mph
